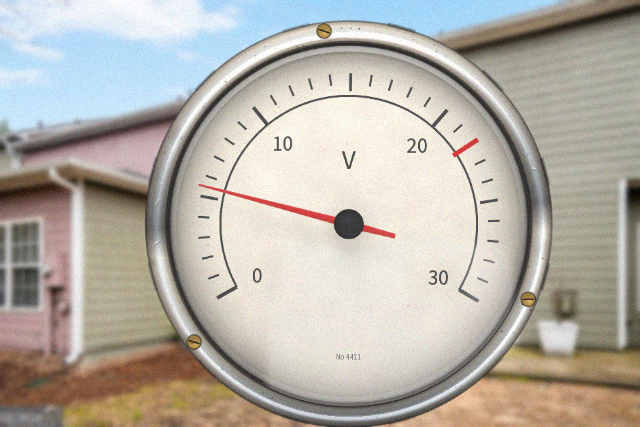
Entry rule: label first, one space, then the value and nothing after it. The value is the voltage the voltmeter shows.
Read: 5.5 V
